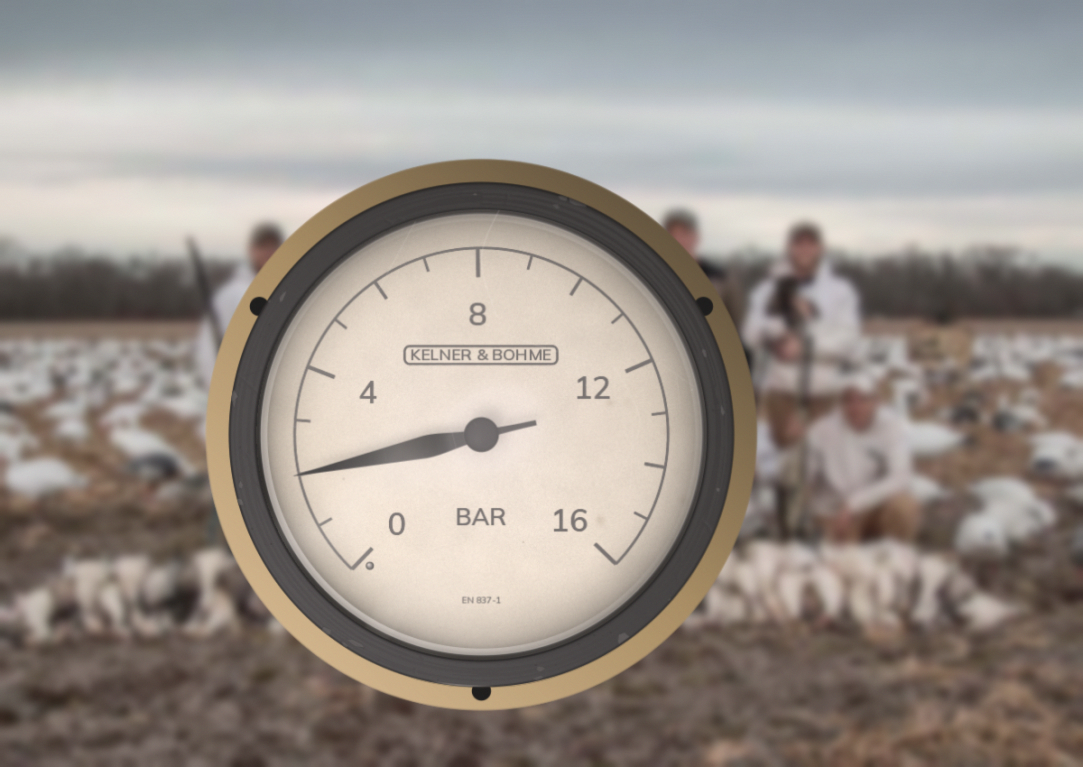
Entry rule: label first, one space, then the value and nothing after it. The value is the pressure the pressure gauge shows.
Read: 2 bar
